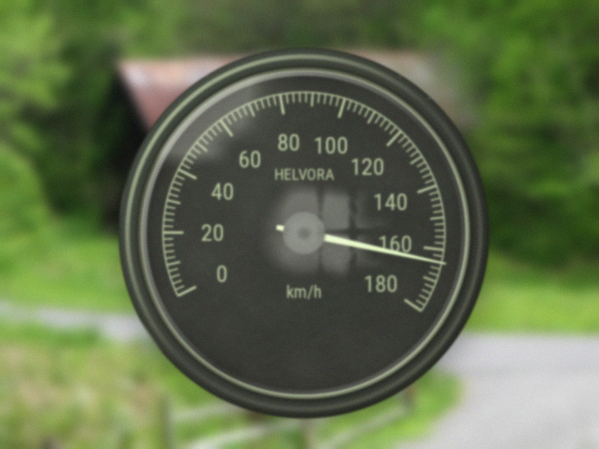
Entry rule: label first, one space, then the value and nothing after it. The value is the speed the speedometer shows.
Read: 164 km/h
